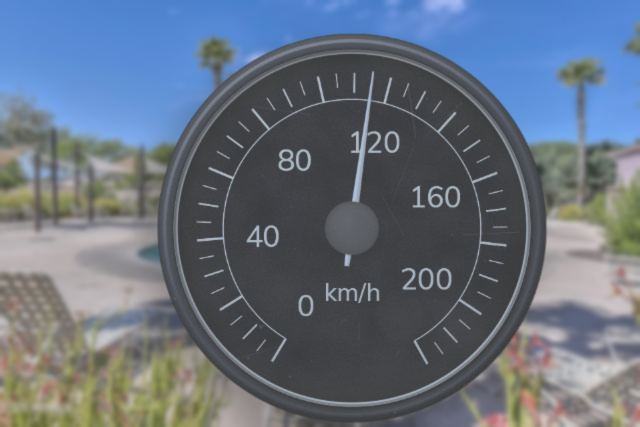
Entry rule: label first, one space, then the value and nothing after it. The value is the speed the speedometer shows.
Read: 115 km/h
